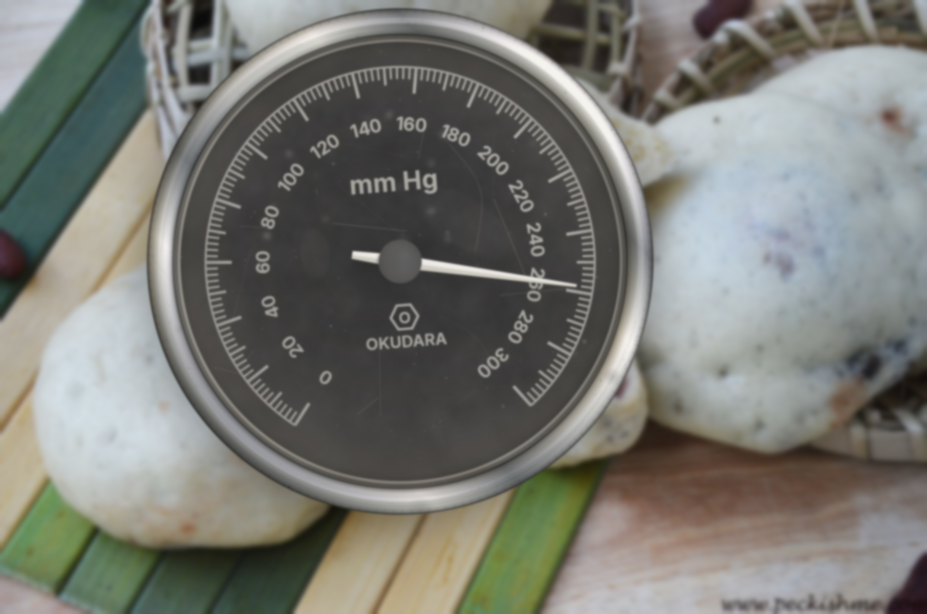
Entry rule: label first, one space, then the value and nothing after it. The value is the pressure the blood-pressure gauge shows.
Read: 258 mmHg
